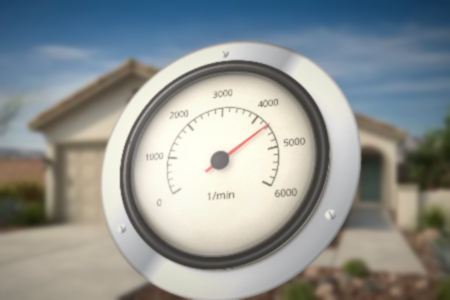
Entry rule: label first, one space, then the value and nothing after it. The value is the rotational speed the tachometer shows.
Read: 4400 rpm
